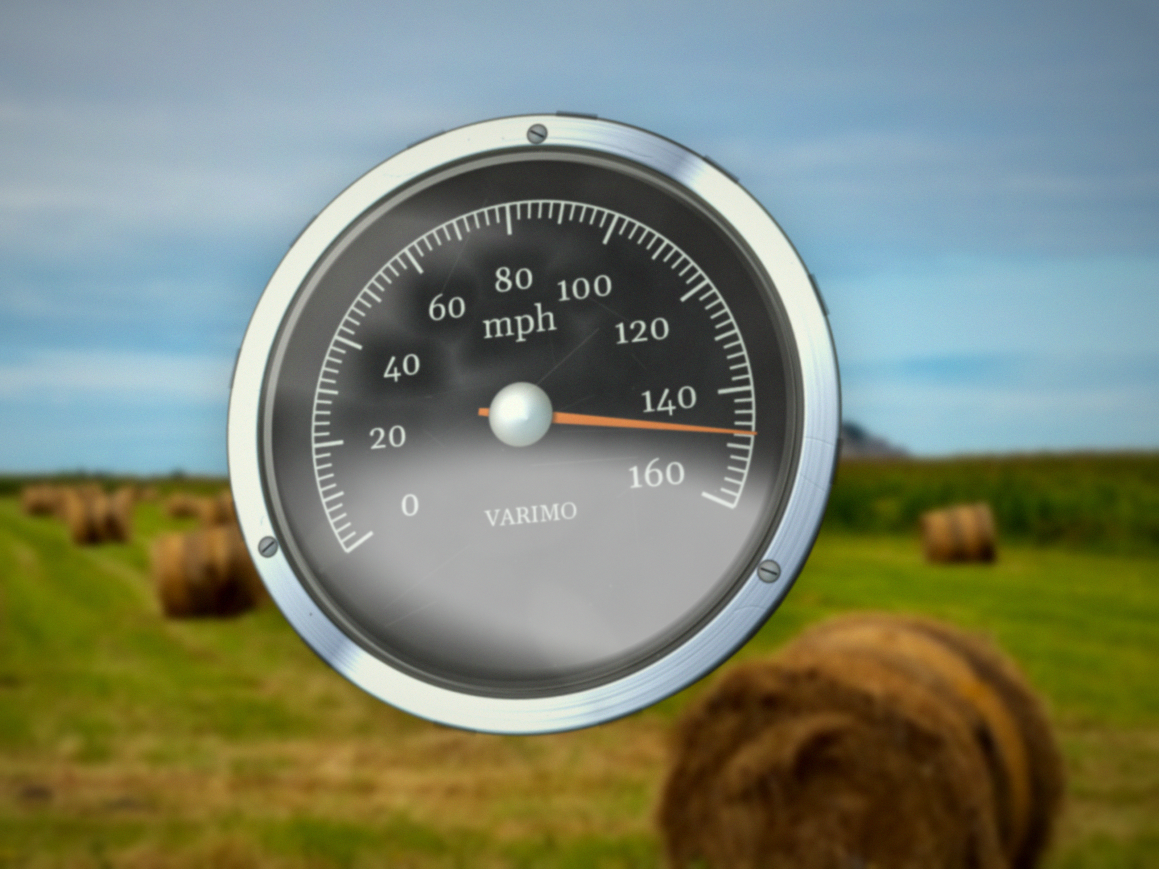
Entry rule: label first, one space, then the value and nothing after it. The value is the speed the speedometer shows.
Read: 148 mph
